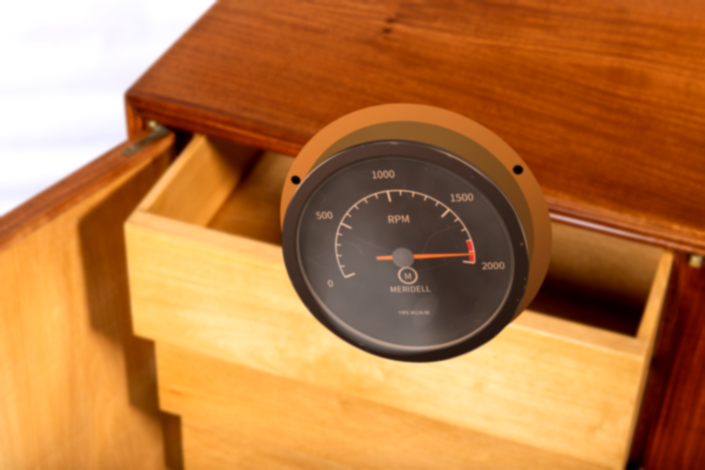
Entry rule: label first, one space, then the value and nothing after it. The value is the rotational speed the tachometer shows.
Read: 1900 rpm
